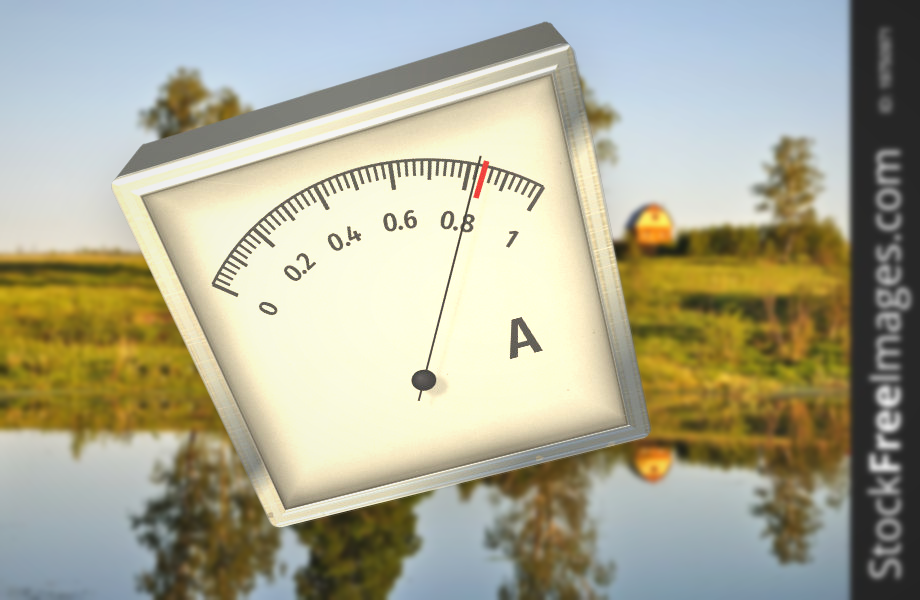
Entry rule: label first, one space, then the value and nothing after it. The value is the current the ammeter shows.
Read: 0.82 A
